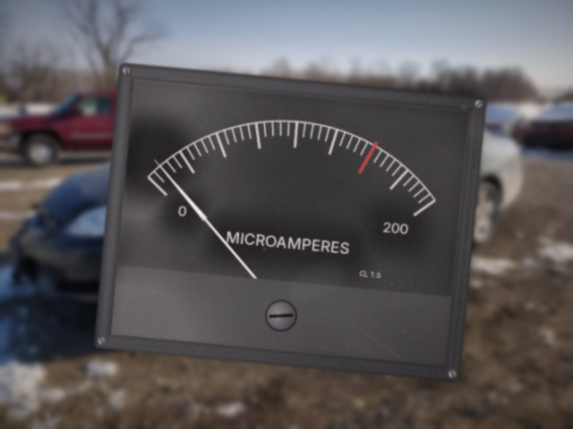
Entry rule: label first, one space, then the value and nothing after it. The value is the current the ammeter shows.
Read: 10 µA
